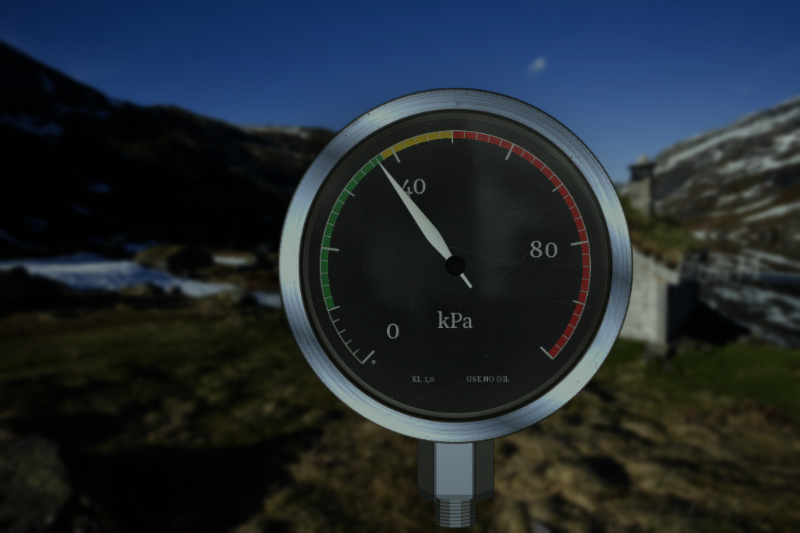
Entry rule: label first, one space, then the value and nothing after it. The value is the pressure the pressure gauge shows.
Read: 37 kPa
